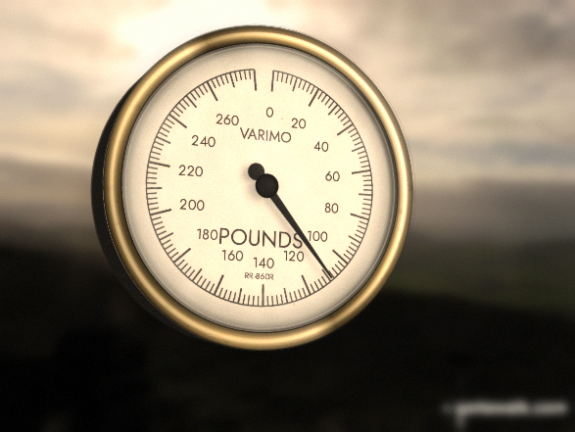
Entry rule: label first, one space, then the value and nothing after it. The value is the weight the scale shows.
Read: 110 lb
